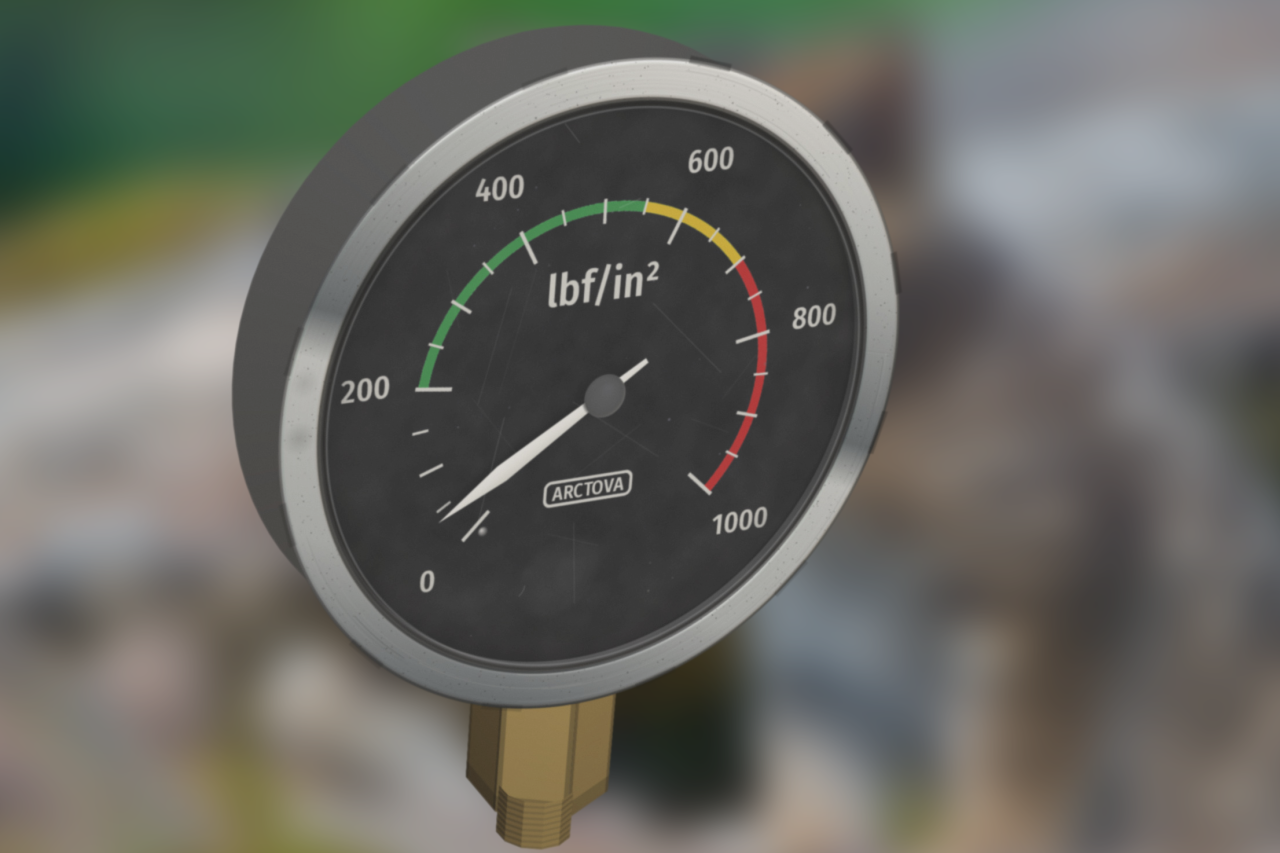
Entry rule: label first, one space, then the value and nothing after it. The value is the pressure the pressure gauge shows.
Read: 50 psi
